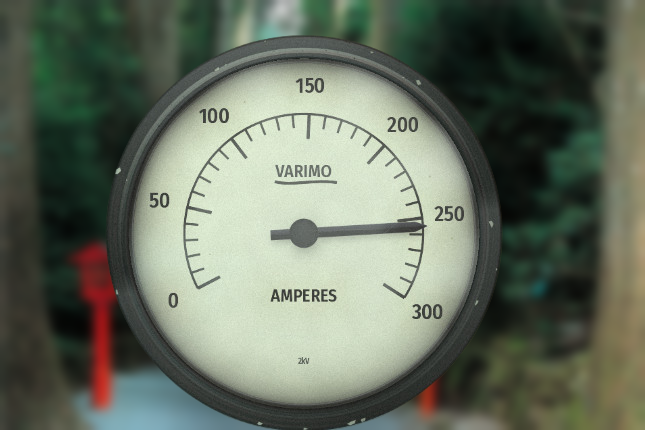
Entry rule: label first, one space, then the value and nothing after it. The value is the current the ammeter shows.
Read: 255 A
